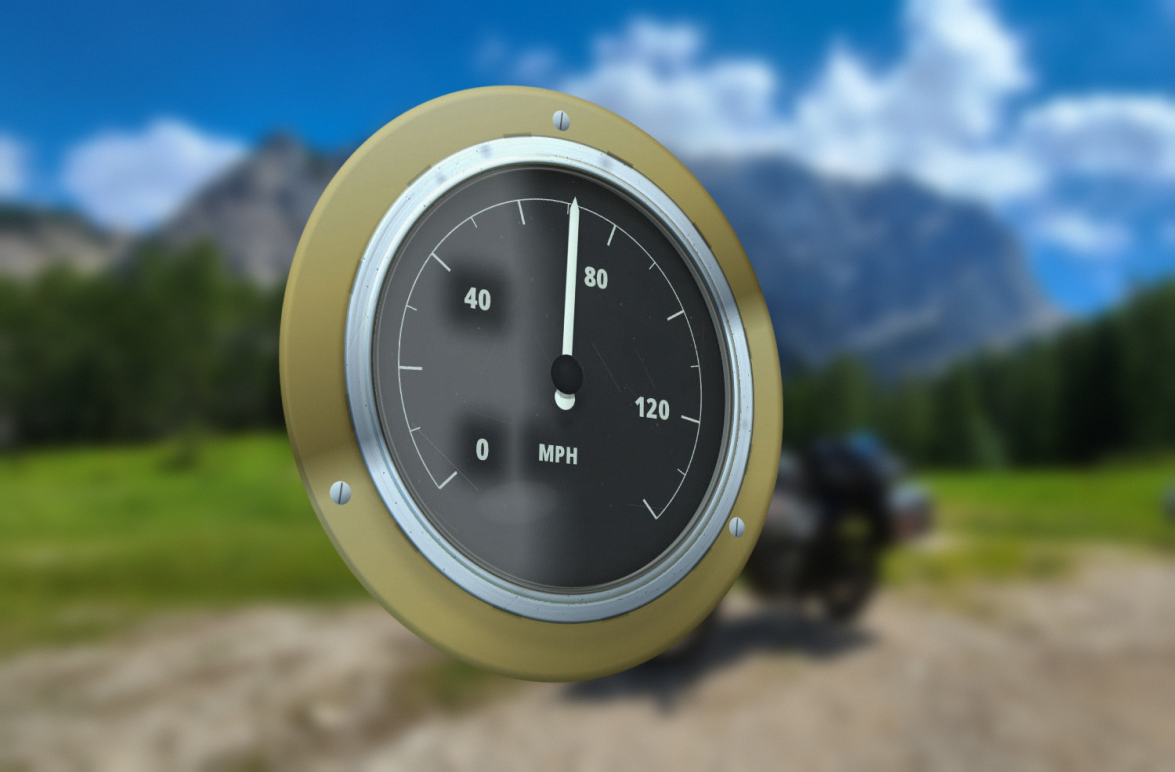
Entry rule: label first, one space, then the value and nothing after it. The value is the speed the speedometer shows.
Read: 70 mph
